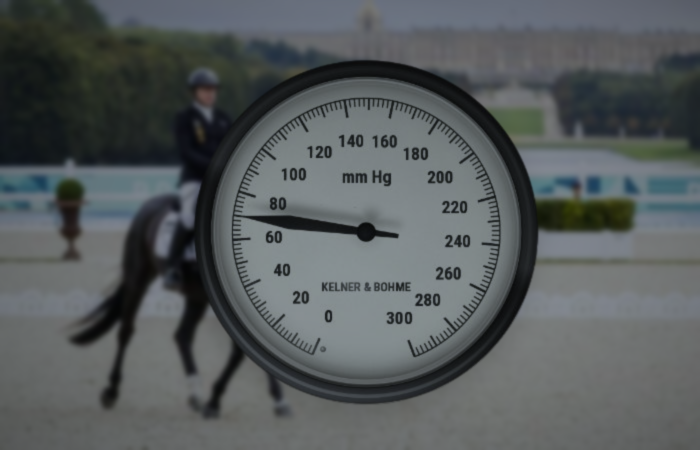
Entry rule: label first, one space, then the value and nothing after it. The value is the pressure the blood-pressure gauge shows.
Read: 70 mmHg
